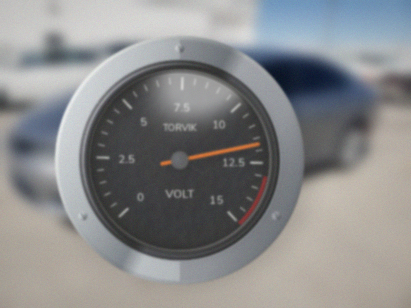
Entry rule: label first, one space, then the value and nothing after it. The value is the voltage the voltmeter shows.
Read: 11.75 V
